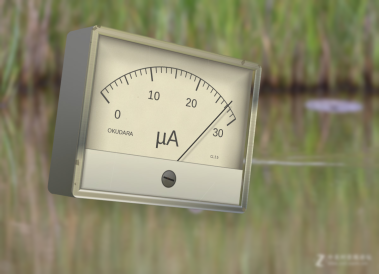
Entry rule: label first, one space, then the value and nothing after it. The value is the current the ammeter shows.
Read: 27 µA
